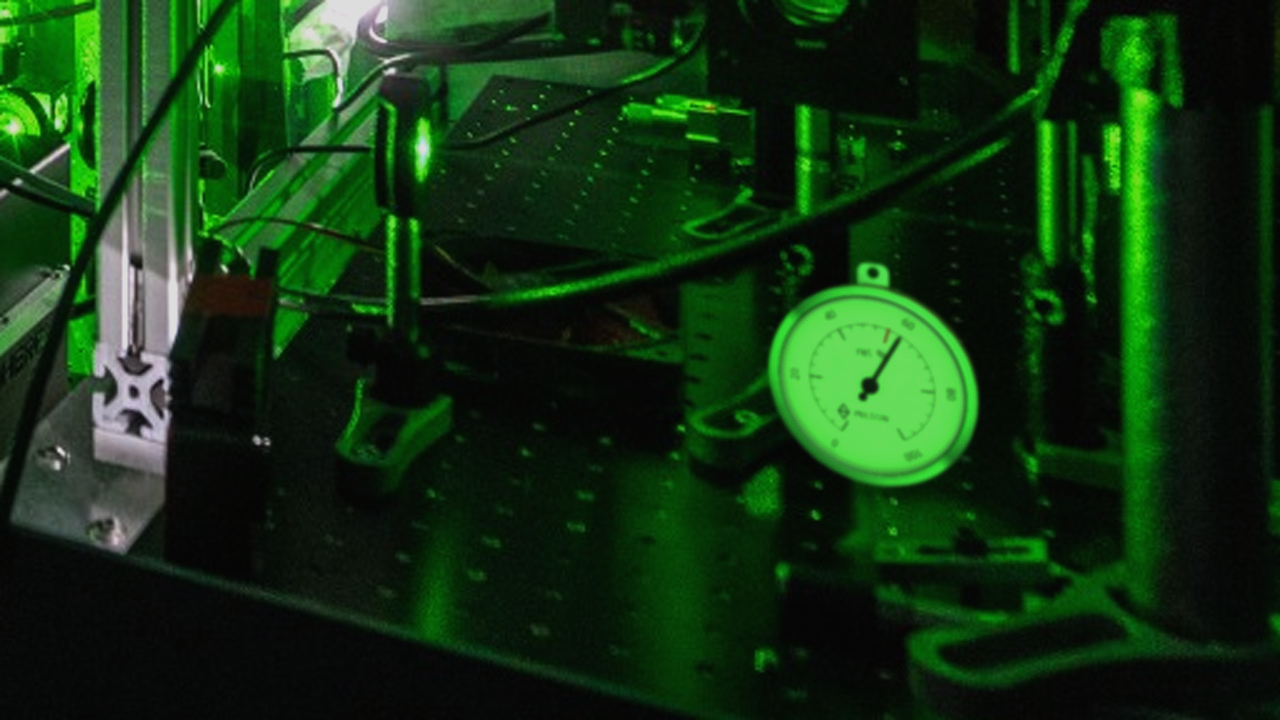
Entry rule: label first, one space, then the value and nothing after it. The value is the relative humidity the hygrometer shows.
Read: 60 %
